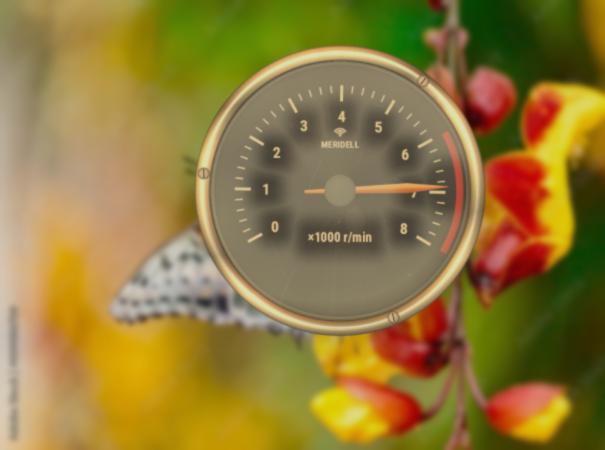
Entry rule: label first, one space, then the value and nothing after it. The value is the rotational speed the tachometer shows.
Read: 6900 rpm
